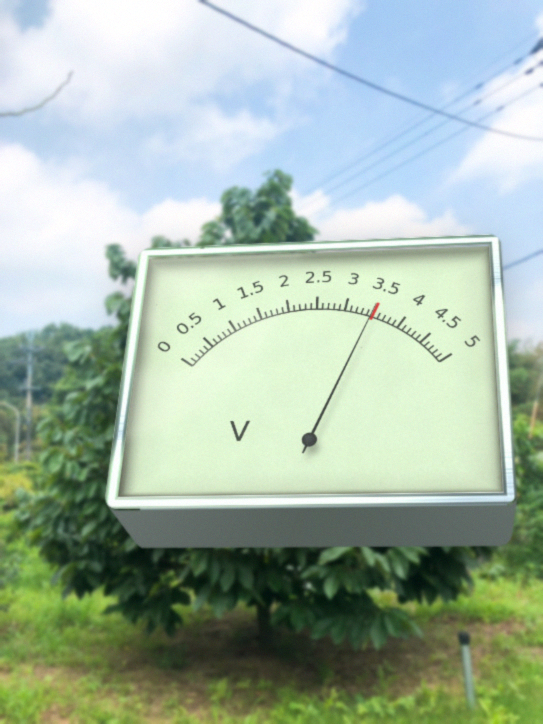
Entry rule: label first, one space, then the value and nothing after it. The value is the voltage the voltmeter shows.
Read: 3.5 V
